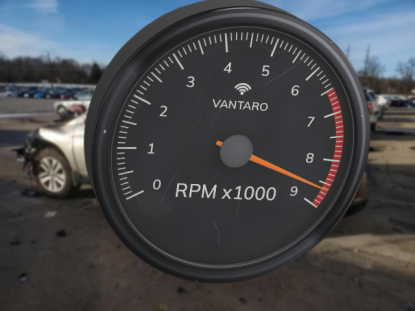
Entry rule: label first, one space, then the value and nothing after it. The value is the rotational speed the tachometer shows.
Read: 8600 rpm
